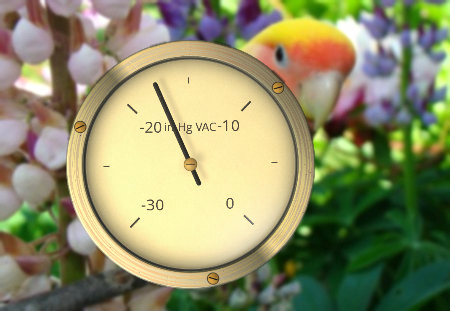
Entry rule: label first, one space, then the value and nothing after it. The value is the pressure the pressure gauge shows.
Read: -17.5 inHg
